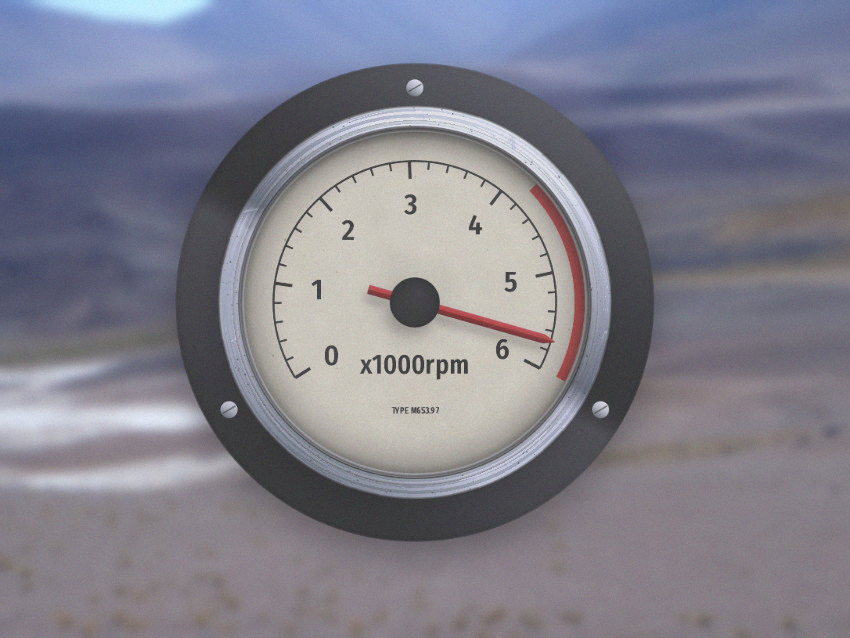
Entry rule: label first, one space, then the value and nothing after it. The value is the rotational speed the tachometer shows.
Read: 5700 rpm
